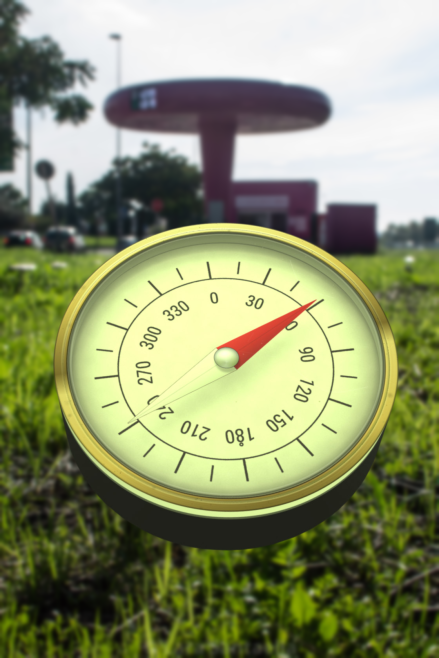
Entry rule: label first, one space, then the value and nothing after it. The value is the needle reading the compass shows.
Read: 60 °
